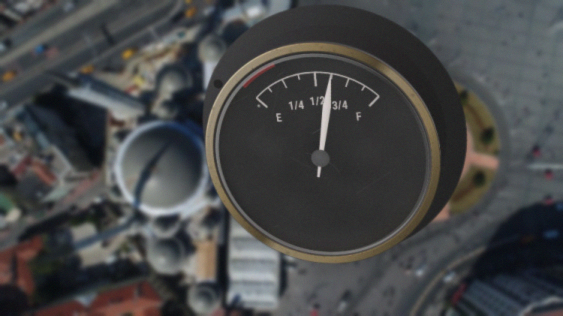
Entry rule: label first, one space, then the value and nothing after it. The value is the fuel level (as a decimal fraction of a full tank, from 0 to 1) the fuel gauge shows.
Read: 0.625
